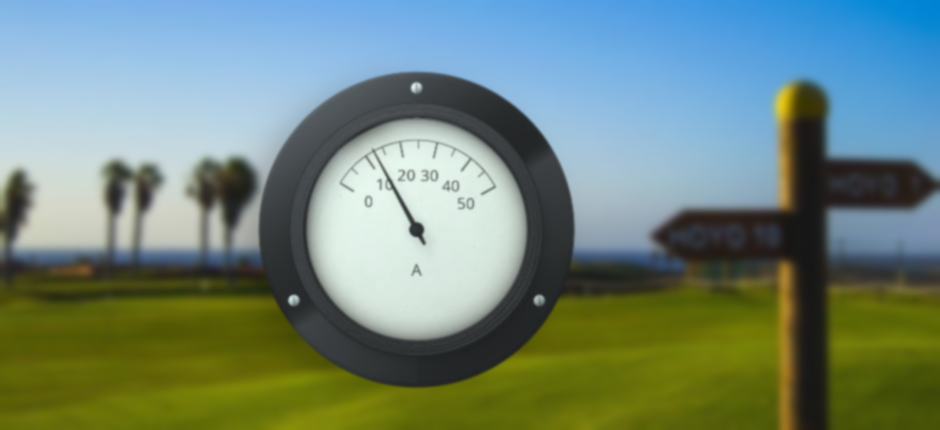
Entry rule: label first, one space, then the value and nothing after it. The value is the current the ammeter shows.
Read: 12.5 A
